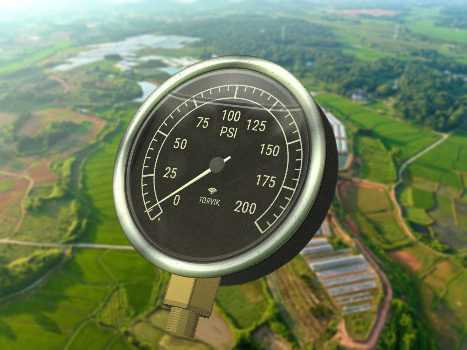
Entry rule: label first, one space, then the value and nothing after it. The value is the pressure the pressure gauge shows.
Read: 5 psi
